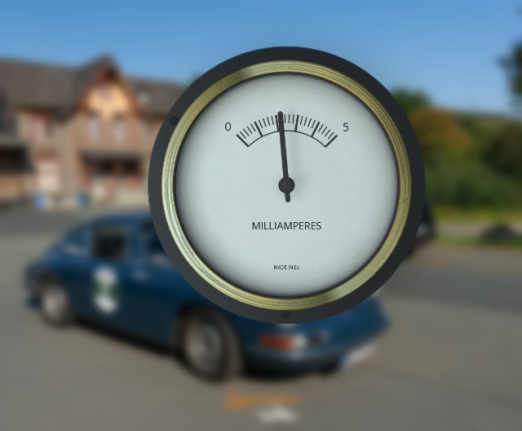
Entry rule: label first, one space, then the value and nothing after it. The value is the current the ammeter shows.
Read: 2.2 mA
